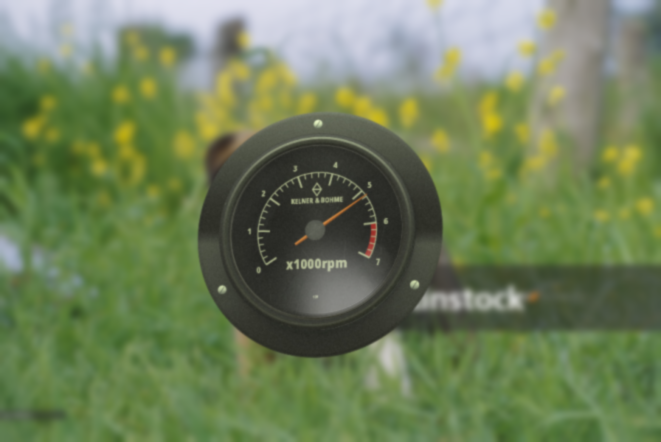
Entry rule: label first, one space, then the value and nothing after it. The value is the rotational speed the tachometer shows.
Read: 5200 rpm
